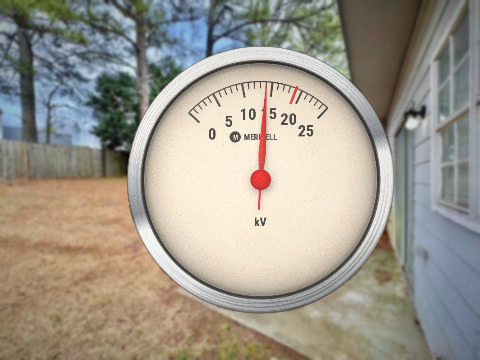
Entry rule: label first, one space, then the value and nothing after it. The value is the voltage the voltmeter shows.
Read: 14 kV
